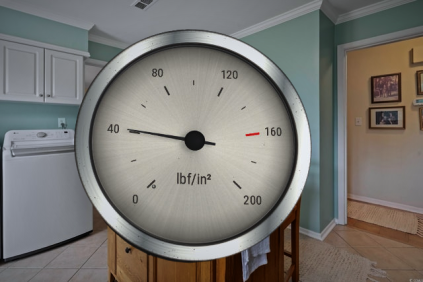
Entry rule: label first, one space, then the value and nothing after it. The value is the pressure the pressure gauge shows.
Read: 40 psi
